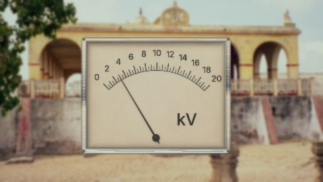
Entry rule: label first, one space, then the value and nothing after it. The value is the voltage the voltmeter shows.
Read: 3 kV
